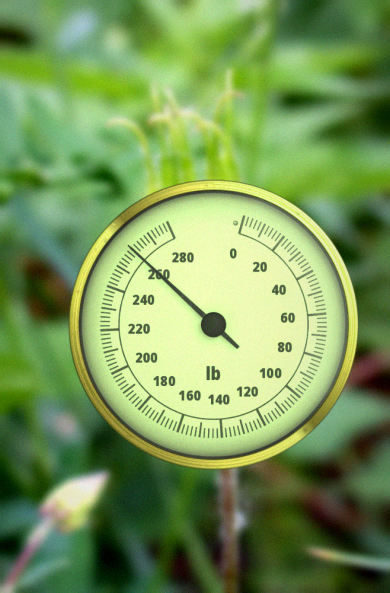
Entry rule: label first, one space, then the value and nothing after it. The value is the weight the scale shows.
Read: 260 lb
